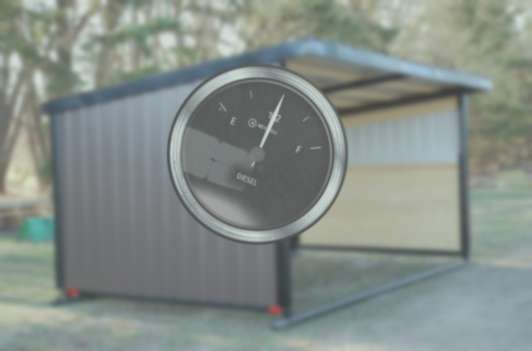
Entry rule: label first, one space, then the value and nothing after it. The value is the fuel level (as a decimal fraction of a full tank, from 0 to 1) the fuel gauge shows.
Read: 0.5
